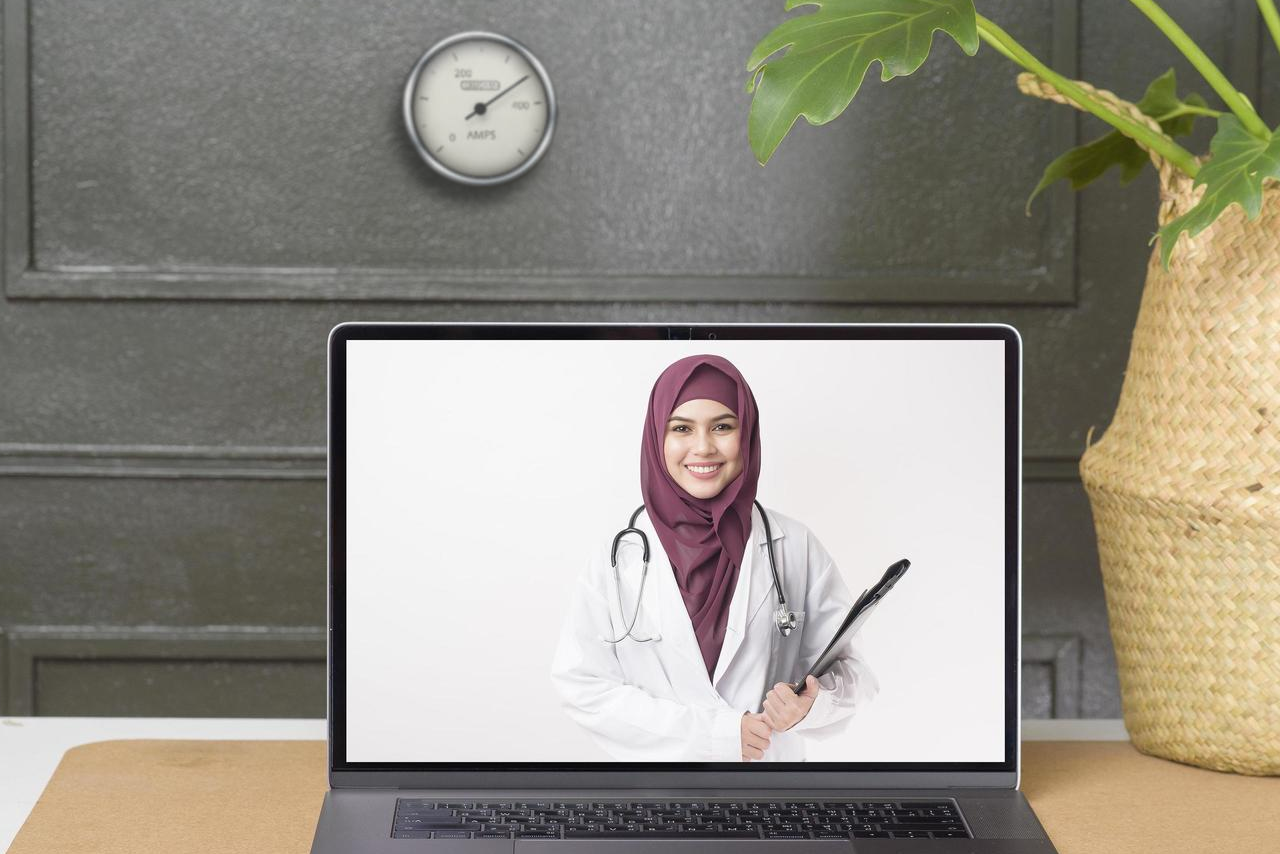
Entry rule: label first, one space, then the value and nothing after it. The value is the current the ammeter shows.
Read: 350 A
